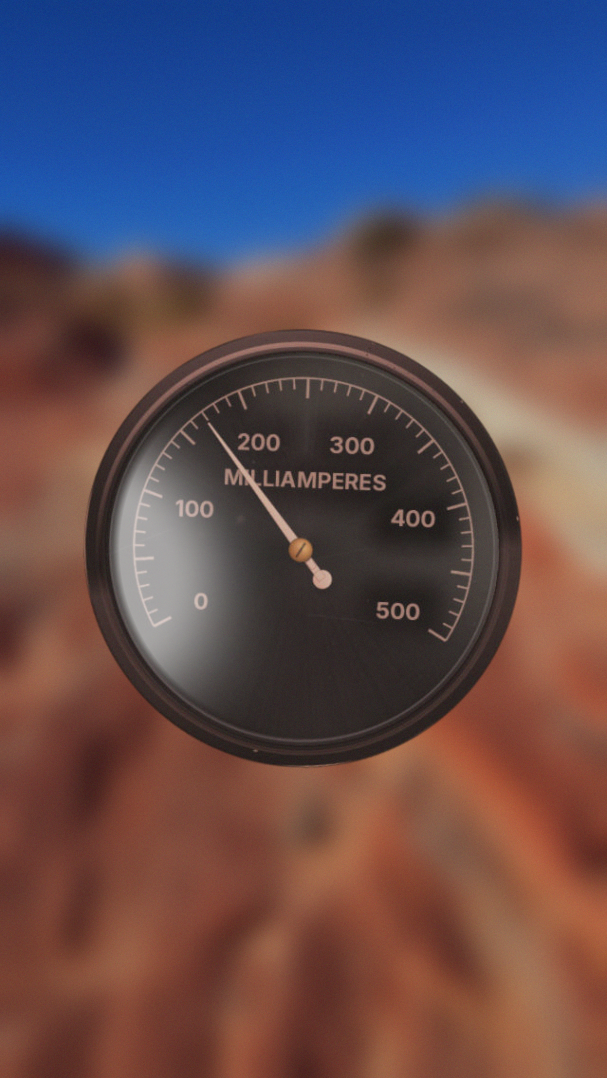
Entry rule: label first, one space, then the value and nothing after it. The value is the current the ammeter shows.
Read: 170 mA
